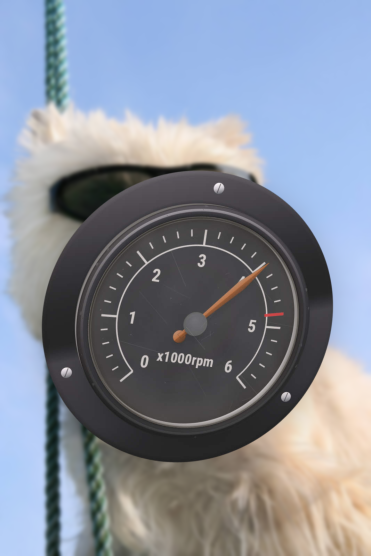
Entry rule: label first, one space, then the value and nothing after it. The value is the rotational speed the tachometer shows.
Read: 4000 rpm
